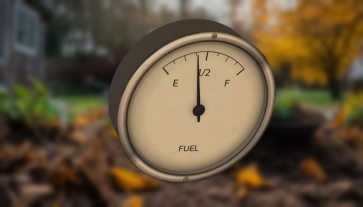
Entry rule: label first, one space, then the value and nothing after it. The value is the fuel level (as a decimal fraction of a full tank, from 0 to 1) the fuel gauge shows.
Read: 0.375
